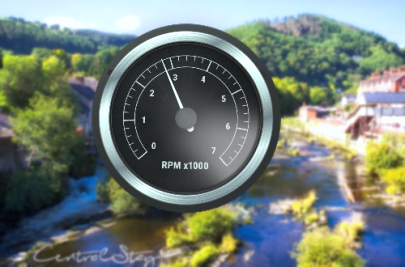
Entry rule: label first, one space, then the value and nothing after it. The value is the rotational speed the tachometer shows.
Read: 2800 rpm
